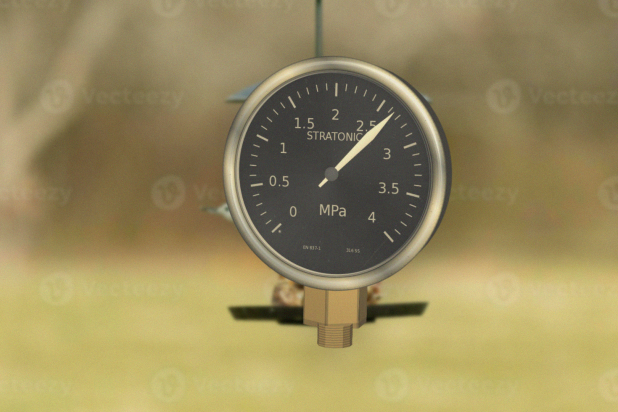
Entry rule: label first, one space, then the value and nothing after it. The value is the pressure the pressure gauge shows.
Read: 2.65 MPa
